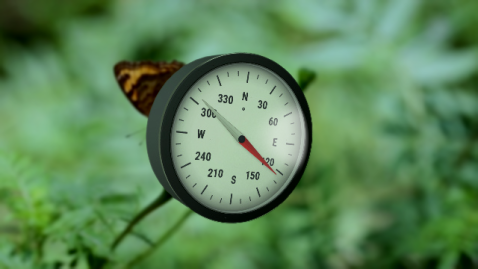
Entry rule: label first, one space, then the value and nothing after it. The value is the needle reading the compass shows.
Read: 125 °
